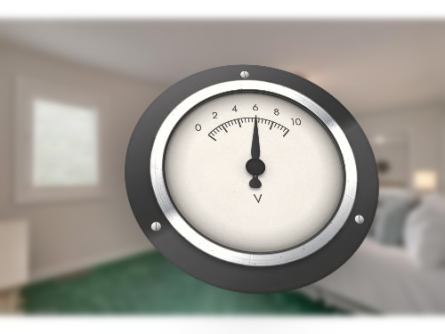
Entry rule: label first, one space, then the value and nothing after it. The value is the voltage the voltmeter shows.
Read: 6 V
